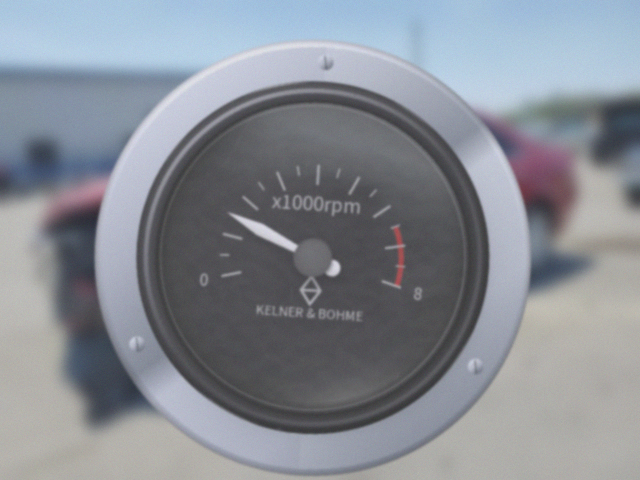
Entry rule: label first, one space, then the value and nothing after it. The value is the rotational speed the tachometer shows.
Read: 1500 rpm
